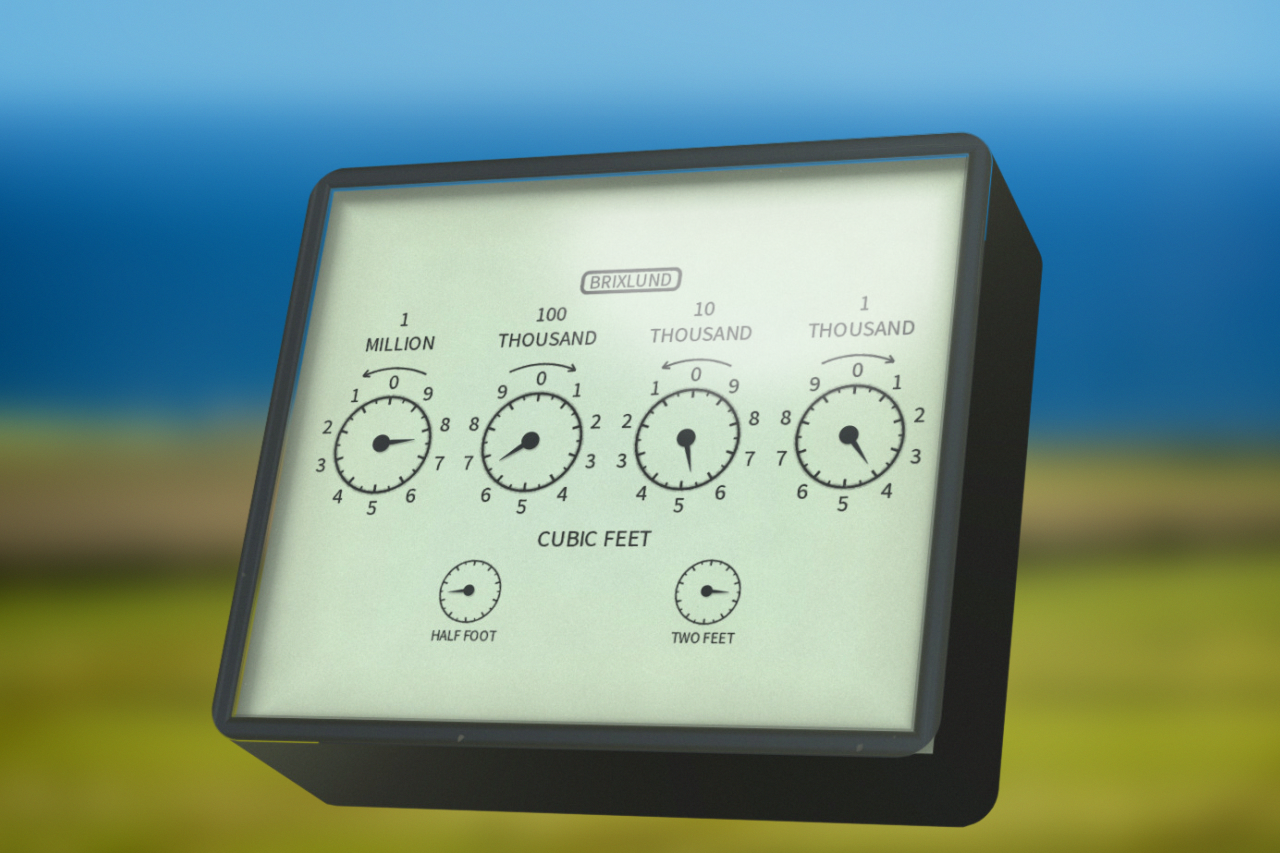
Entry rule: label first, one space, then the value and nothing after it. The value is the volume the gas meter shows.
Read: 765400 ft³
